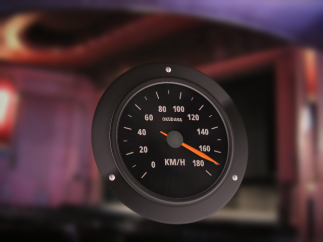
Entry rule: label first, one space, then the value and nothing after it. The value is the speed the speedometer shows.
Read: 170 km/h
